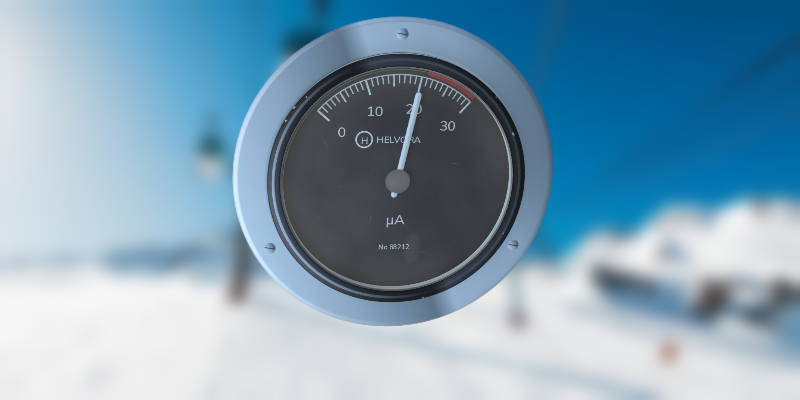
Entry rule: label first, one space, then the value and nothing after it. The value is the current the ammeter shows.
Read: 20 µA
